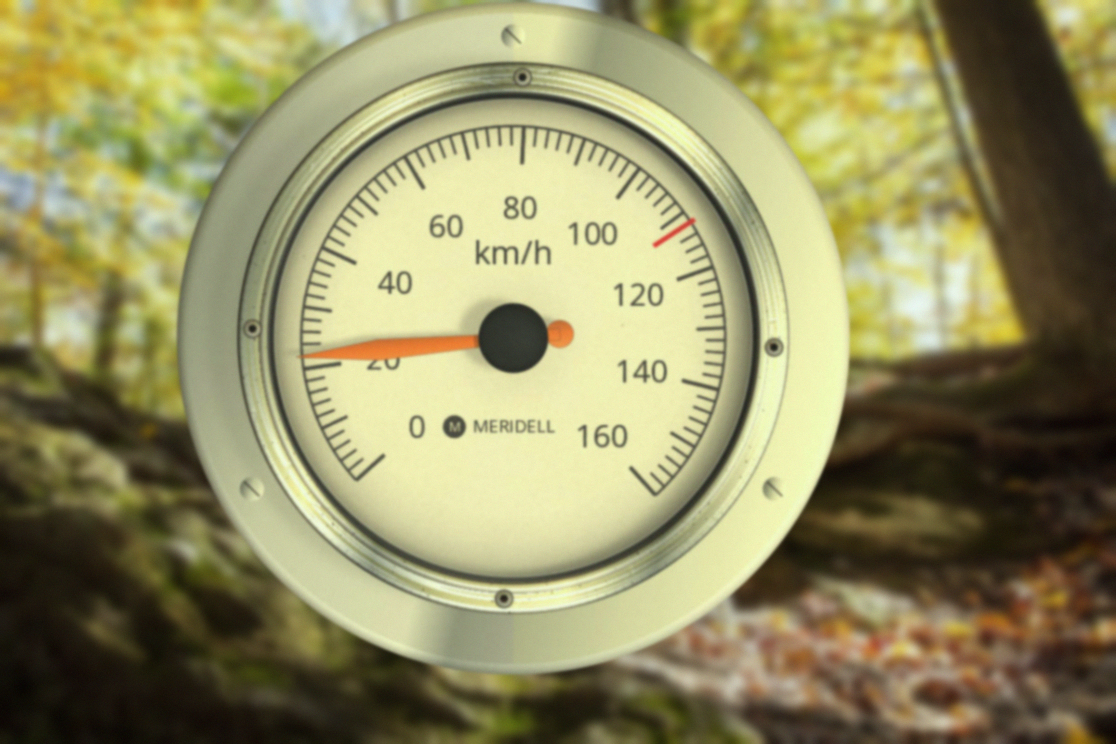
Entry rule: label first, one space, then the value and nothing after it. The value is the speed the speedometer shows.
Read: 22 km/h
